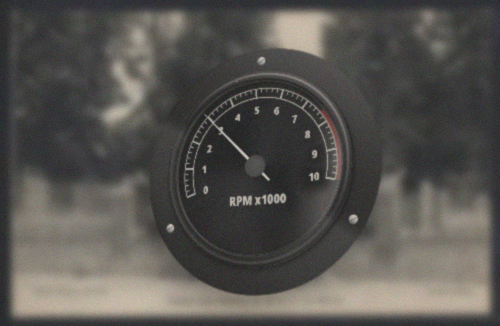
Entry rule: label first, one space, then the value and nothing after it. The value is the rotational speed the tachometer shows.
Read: 3000 rpm
